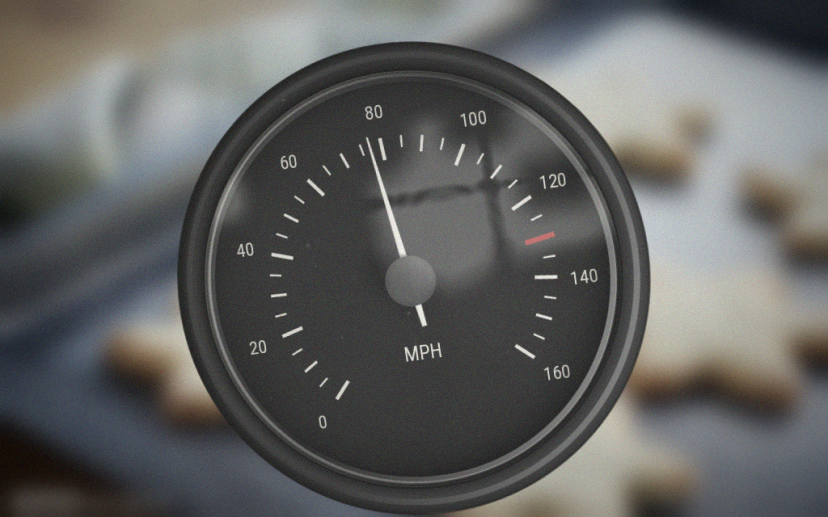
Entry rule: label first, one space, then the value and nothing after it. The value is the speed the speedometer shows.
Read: 77.5 mph
